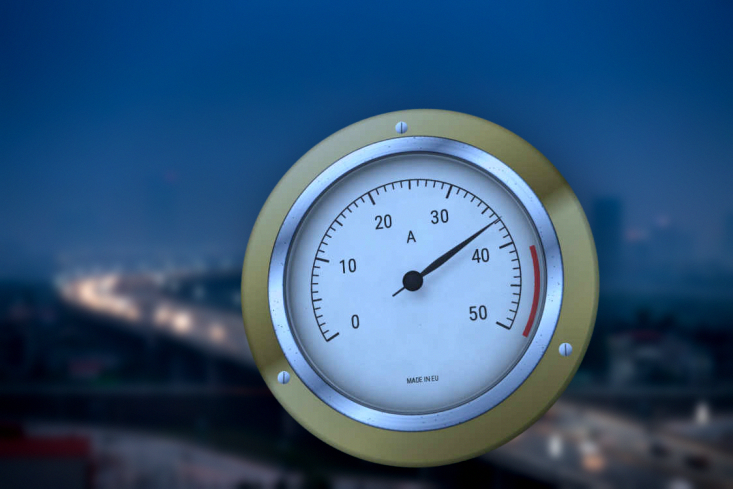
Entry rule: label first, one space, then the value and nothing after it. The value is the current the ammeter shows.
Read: 37 A
